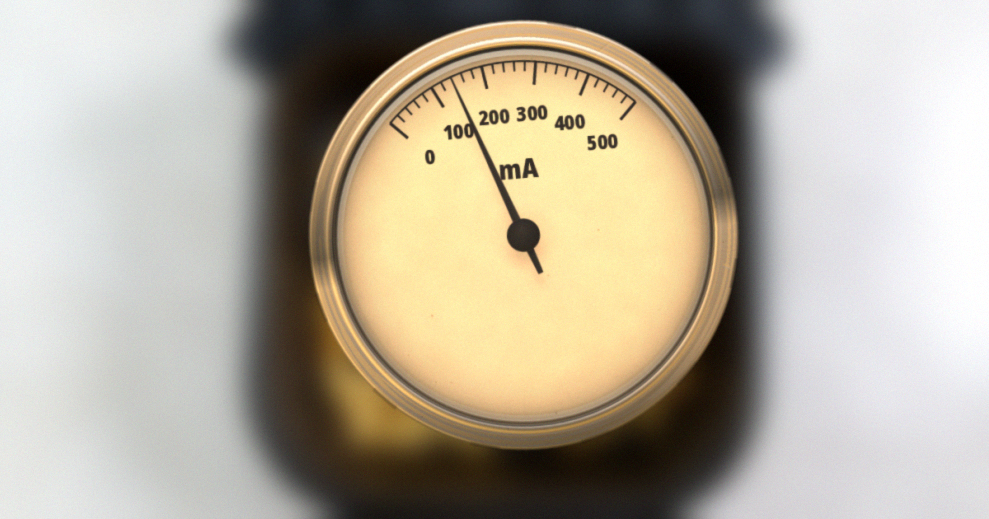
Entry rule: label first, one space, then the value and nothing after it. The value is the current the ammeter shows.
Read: 140 mA
